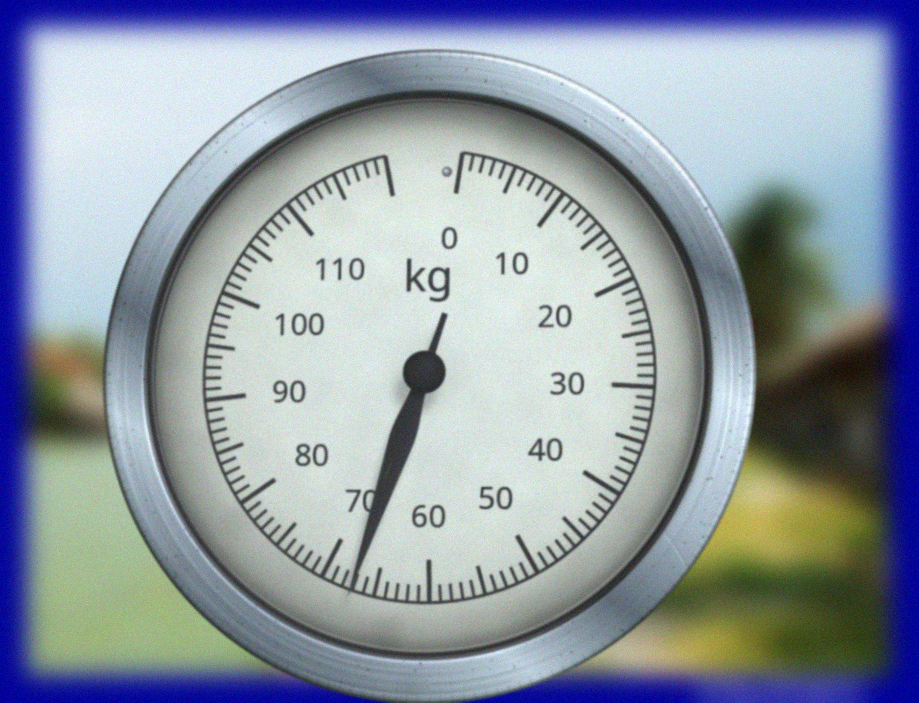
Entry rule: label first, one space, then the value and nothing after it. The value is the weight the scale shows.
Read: 67 kg
